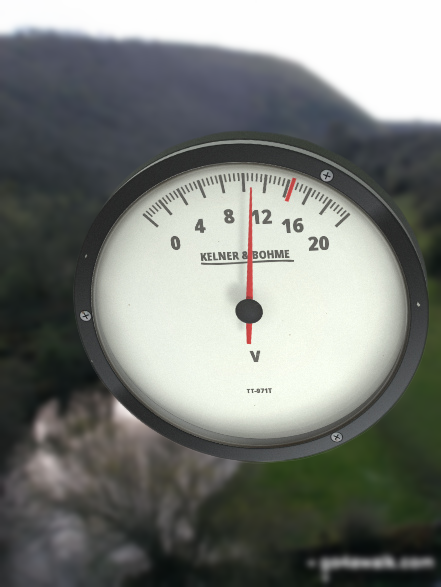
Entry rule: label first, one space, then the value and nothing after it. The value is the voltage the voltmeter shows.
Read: 10.8 V
